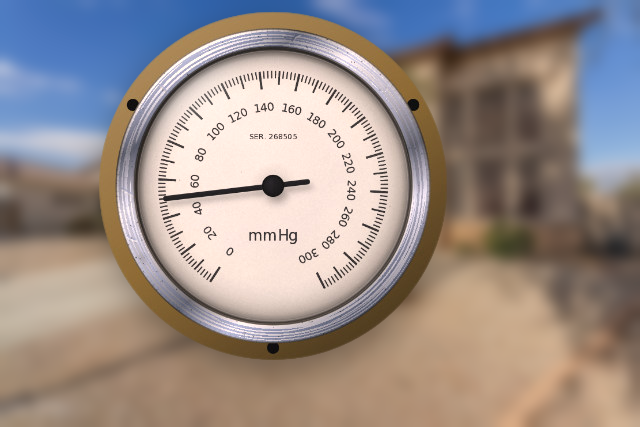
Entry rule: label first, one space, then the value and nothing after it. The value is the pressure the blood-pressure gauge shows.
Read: 50 mmHg
